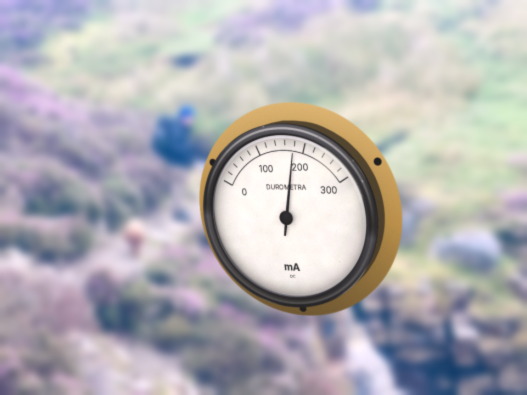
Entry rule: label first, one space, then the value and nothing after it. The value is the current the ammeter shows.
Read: 180 mA
